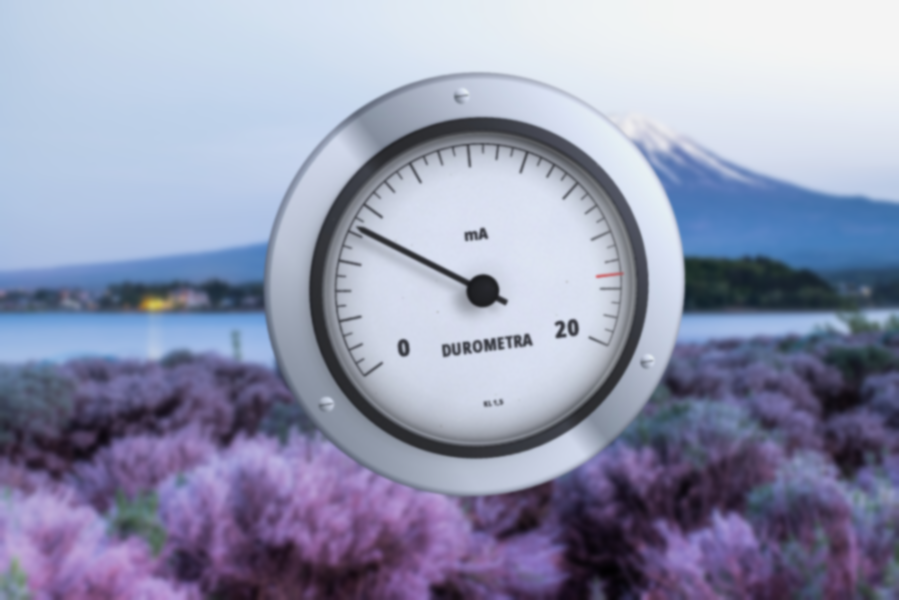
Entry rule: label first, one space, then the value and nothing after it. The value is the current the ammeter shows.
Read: 5.25 mA
